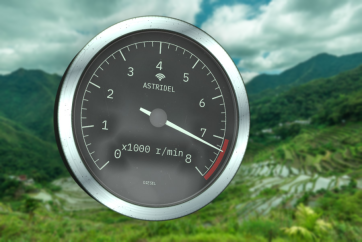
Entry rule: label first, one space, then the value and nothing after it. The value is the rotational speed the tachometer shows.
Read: 7300 rpm
